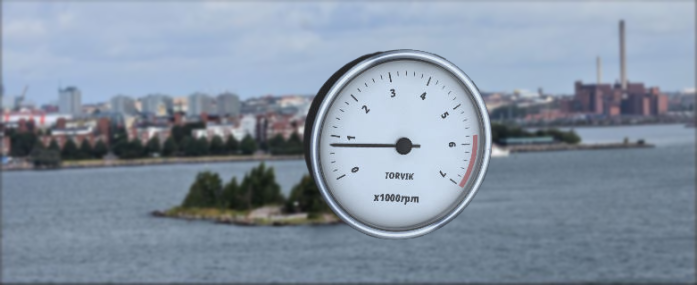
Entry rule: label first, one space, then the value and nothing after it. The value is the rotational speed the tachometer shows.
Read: 800 rpm
